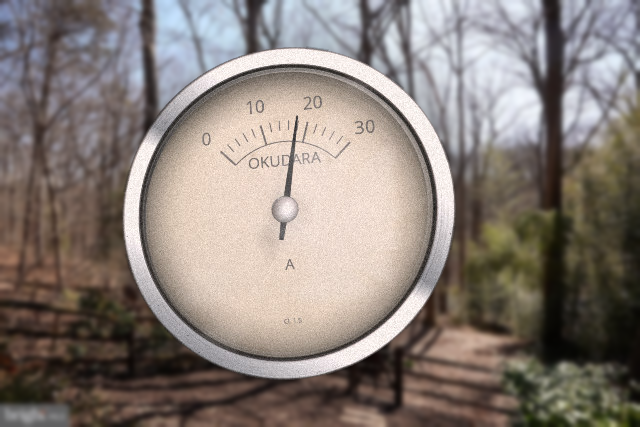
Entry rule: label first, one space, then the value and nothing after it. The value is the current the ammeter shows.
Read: 18 A
